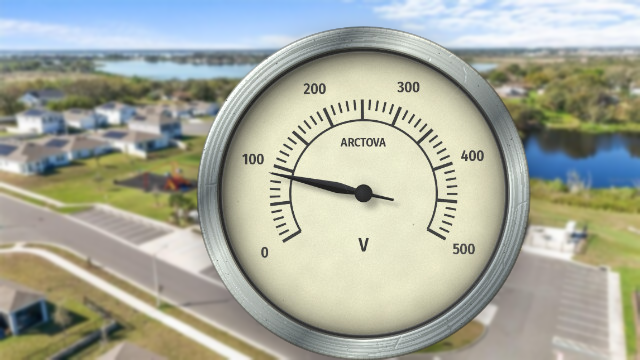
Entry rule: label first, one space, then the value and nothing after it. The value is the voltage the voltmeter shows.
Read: 90 V
